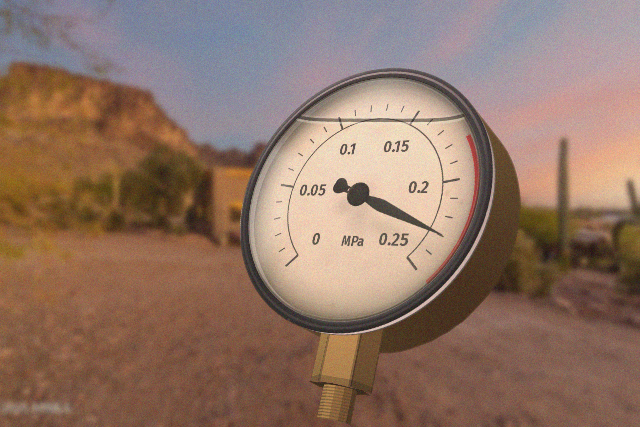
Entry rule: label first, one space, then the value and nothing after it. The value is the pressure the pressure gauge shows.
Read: 0.23 MPa
